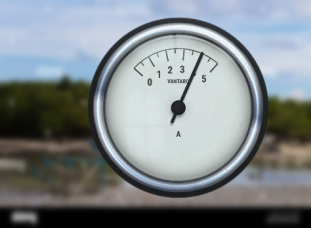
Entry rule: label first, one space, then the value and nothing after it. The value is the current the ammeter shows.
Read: 4 A
